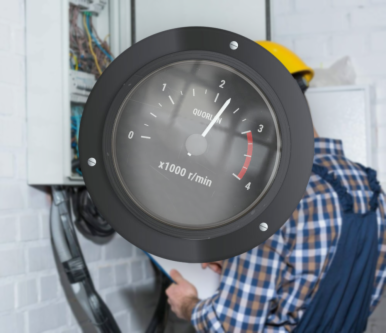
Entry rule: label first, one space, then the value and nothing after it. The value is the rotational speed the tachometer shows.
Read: 2250 rpm
